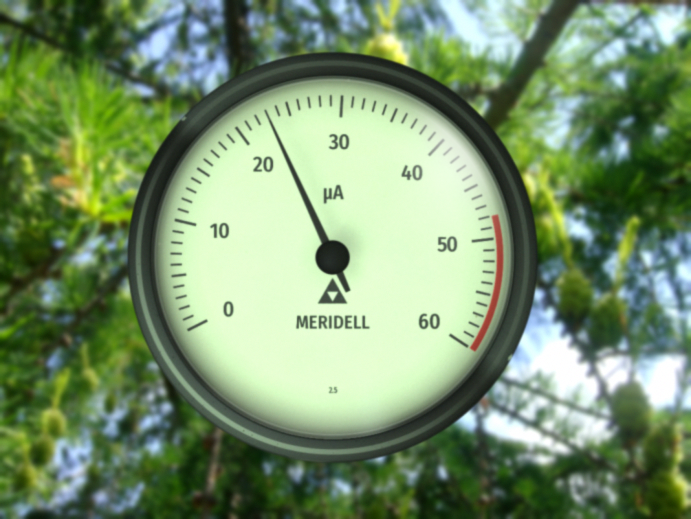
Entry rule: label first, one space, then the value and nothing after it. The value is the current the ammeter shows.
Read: 23 µA
